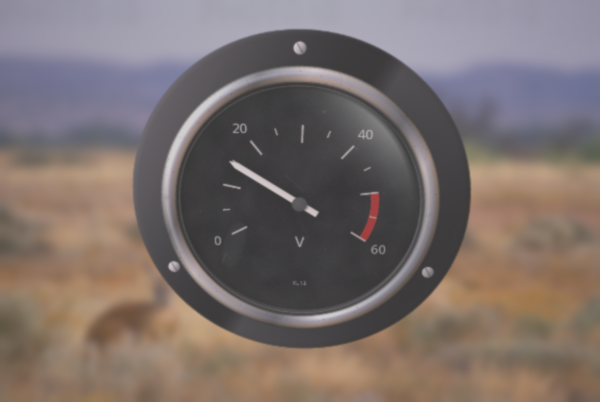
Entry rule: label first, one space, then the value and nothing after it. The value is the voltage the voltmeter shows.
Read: 15 V
